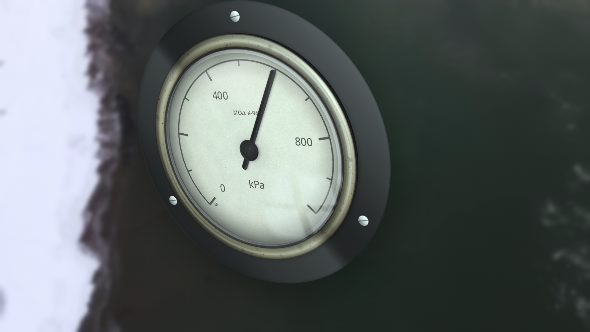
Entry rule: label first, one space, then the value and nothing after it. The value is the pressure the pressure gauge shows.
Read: 600 kPa
